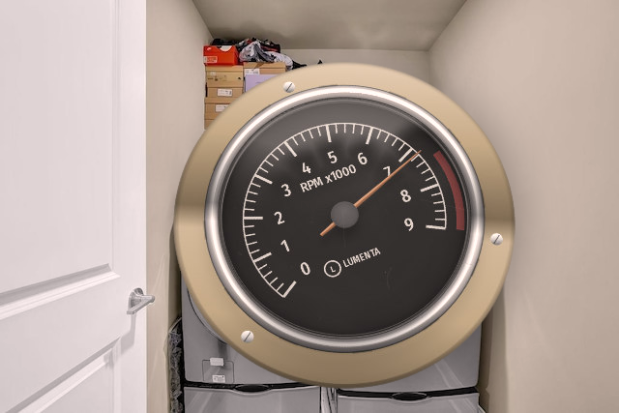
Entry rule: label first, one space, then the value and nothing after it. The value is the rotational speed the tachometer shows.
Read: 7200 rpm
